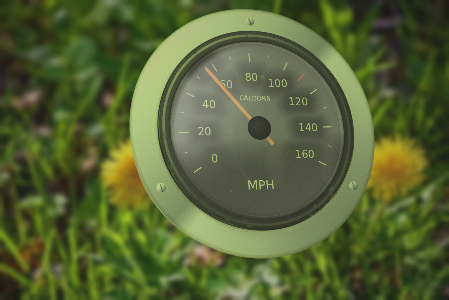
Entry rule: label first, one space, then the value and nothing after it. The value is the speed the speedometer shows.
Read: 55 mph
